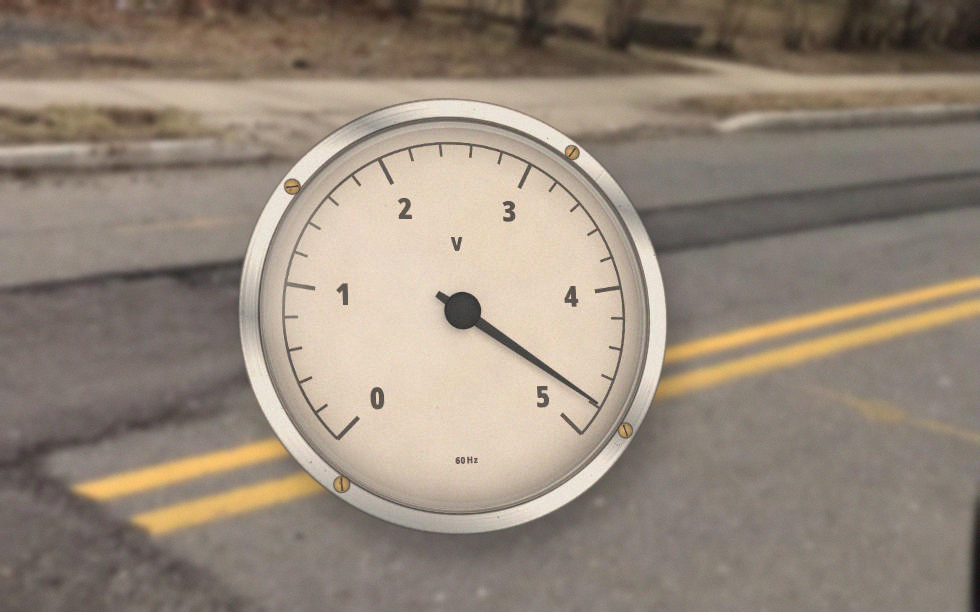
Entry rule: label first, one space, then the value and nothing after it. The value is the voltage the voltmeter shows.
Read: 4.8 V
